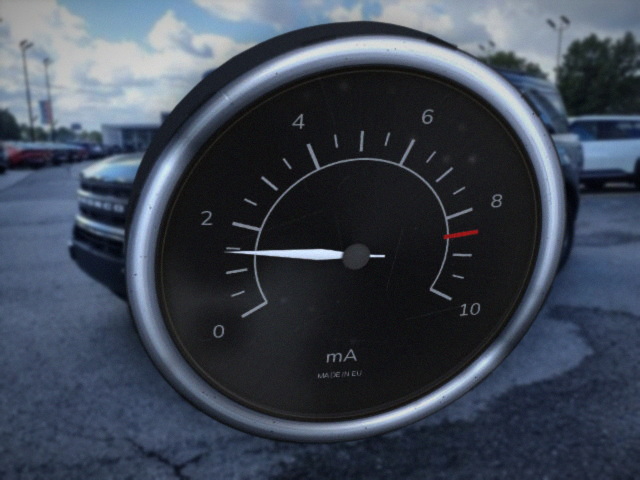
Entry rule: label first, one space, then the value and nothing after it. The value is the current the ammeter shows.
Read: 1.5 mA
